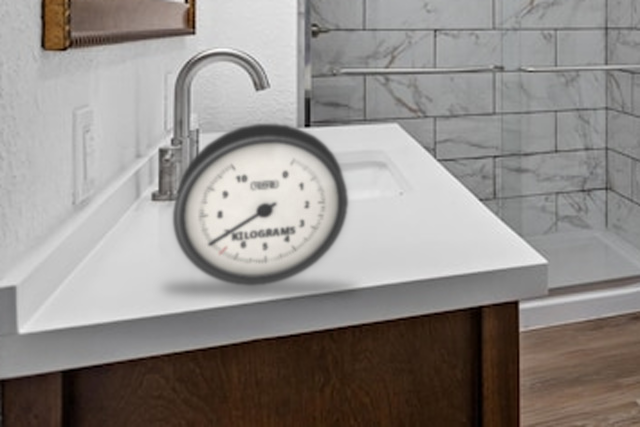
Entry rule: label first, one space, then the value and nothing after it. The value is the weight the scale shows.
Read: 7 kg
